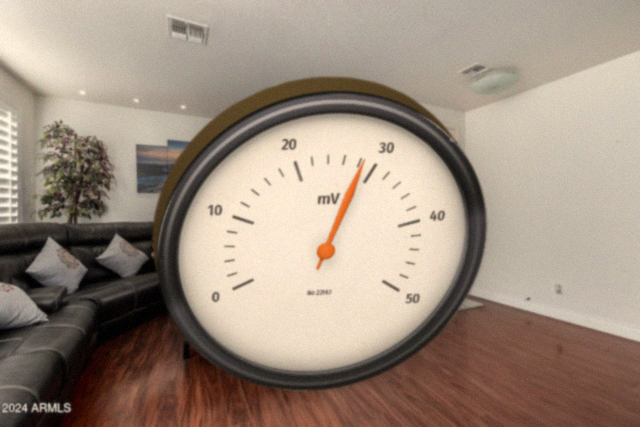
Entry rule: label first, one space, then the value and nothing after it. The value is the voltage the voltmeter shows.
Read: 28 mV
